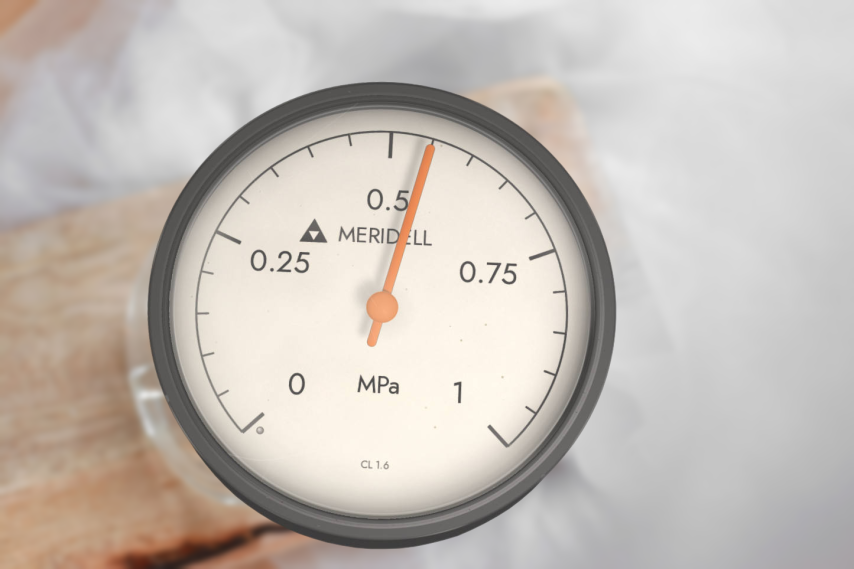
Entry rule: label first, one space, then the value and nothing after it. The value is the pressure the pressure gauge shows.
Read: 0.55 MPa
